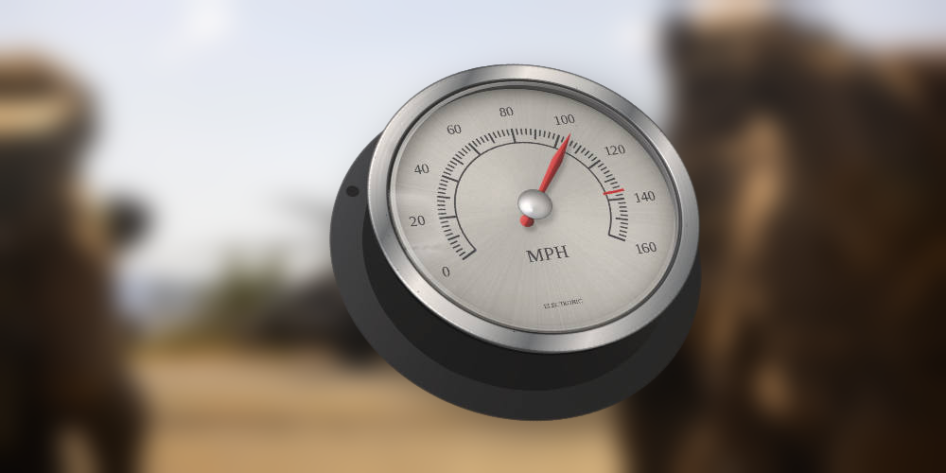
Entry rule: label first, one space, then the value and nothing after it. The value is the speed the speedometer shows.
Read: 104 mph
